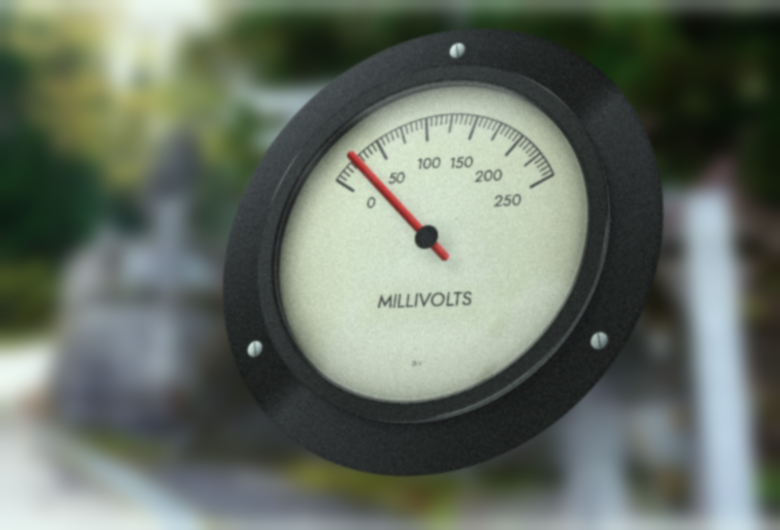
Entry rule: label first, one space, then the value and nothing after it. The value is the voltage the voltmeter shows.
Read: 25 mV
